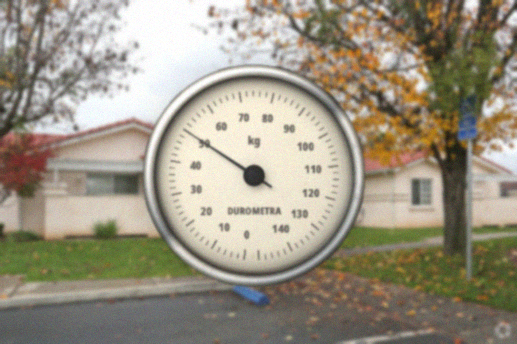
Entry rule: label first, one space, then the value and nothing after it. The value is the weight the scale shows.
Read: 50 kg
